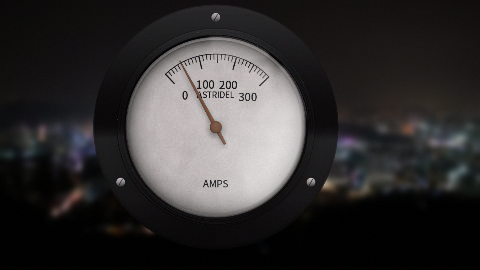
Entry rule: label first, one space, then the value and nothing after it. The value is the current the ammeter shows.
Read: 50 A
